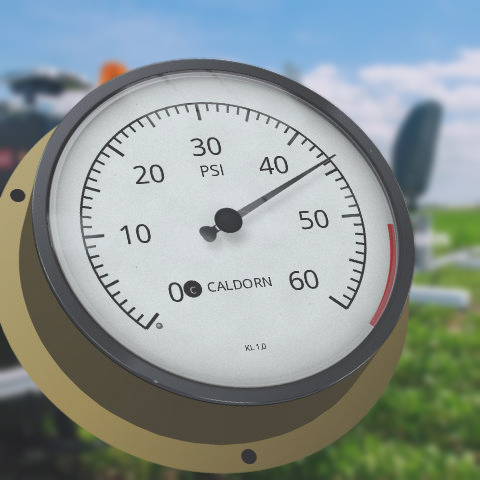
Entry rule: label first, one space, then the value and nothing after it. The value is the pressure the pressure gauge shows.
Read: 44 psi
